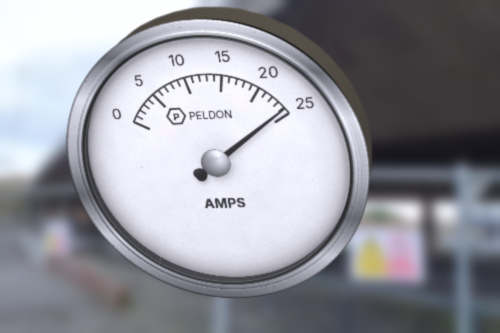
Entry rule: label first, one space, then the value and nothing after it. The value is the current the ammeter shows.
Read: 24 A
